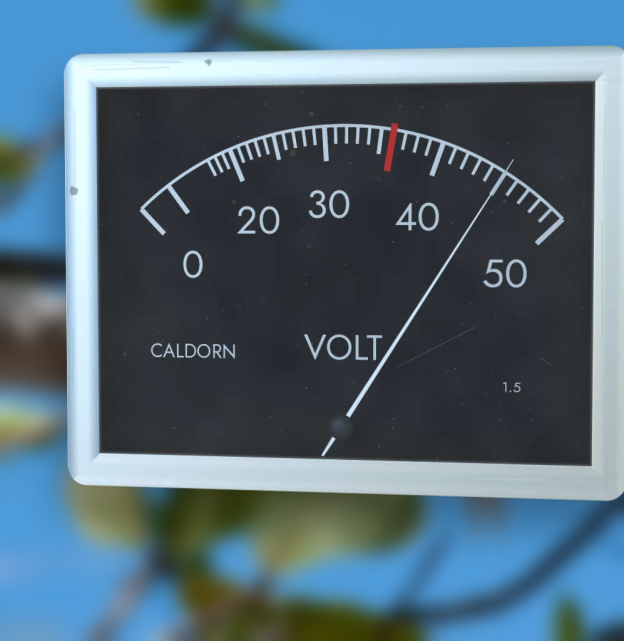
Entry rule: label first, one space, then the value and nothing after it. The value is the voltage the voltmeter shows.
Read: 45 V
